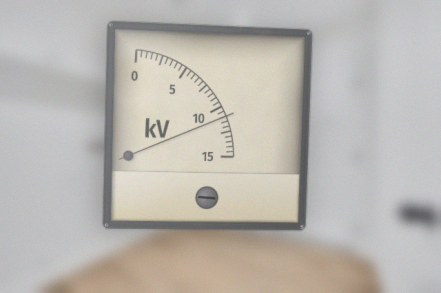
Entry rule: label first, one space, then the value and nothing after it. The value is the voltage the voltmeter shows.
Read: 11 kV
